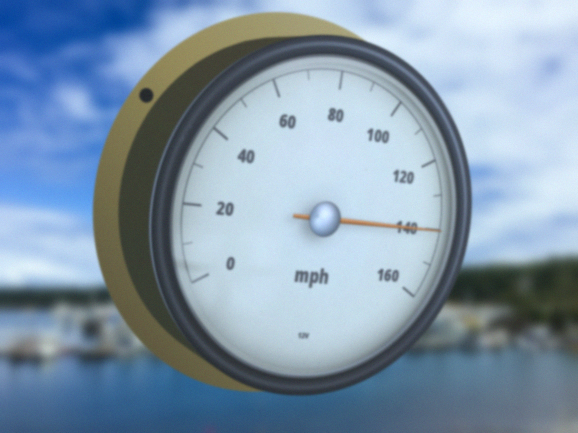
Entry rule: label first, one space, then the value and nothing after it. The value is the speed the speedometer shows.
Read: 140 mph
